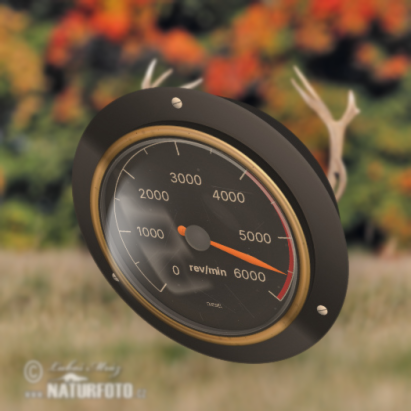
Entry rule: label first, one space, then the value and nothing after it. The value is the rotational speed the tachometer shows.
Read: 5500 rpm
